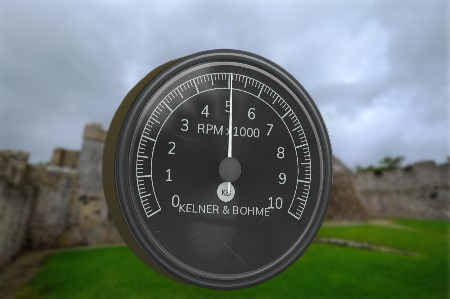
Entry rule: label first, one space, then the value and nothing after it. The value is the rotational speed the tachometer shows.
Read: 5000 rpm
